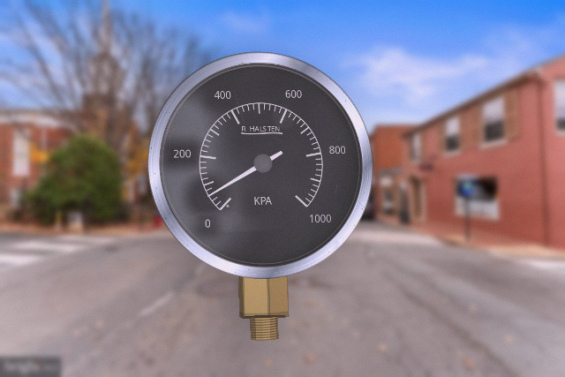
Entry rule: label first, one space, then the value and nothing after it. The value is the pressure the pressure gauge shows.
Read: 60 kPa
